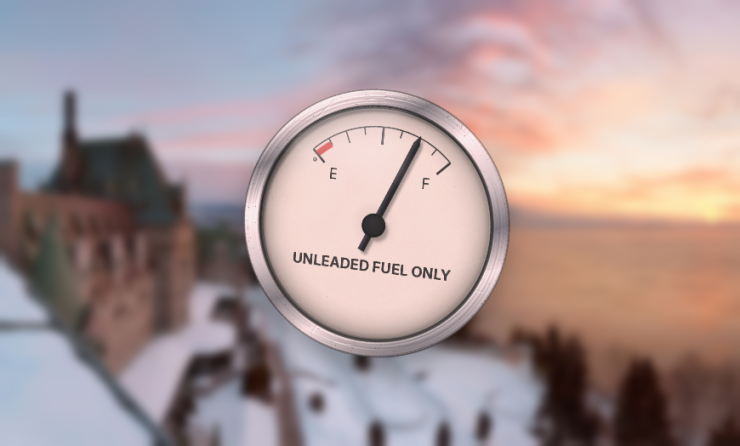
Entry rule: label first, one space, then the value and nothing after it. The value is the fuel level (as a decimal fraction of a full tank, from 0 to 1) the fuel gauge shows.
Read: 0.75
